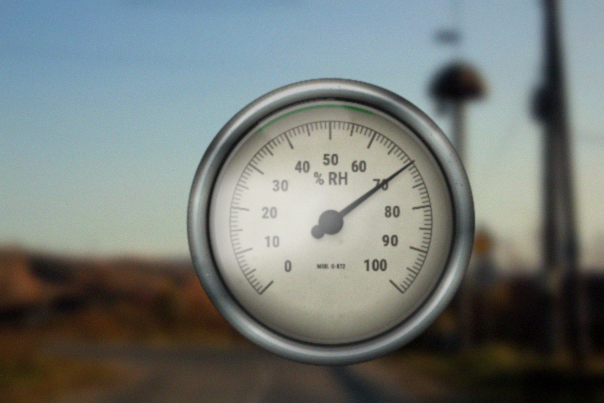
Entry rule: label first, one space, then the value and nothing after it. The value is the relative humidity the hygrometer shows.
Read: 70 %
